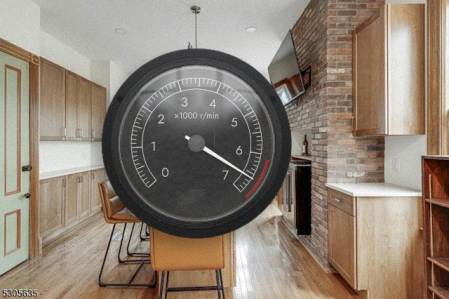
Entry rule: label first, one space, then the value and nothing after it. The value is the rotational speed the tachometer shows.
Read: 6600 rpm
